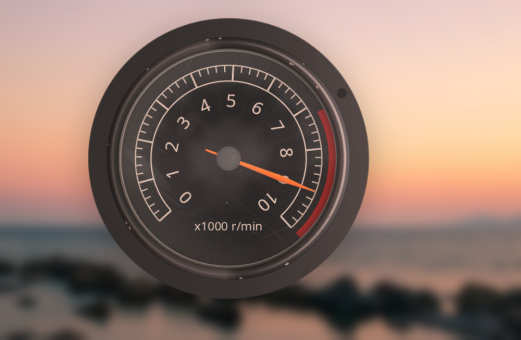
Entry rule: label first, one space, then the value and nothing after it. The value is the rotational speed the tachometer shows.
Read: 9000 rpm
